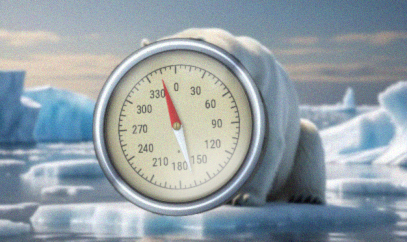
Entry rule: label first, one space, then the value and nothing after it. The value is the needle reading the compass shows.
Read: 345 °
